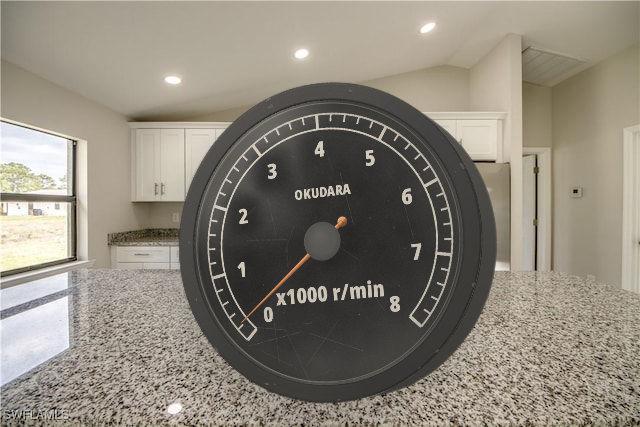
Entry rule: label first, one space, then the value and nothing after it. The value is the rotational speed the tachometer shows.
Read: 200 rpm
